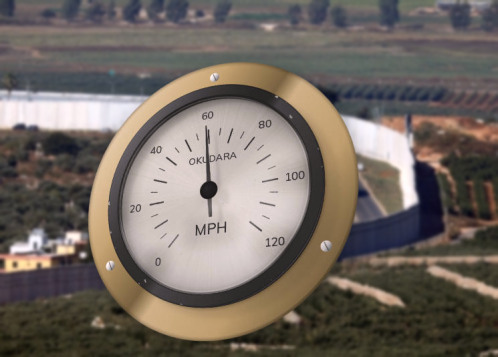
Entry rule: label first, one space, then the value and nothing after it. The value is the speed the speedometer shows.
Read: 60 mph
